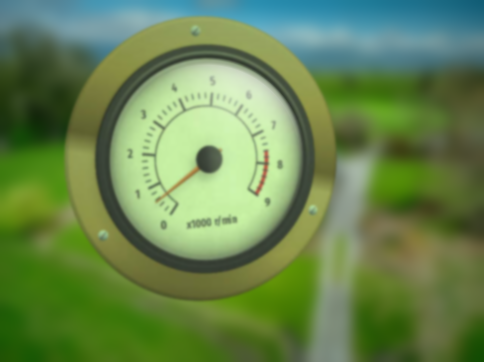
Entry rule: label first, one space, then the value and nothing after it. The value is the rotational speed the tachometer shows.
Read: 600 rpm
